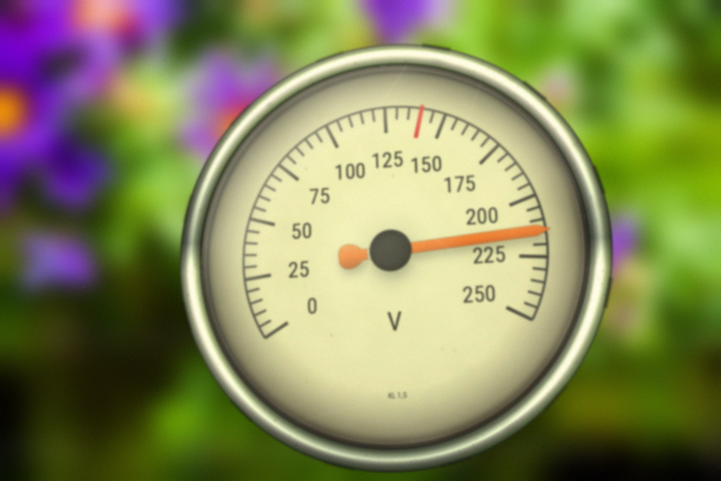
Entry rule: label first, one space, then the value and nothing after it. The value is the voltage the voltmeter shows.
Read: 215 V
